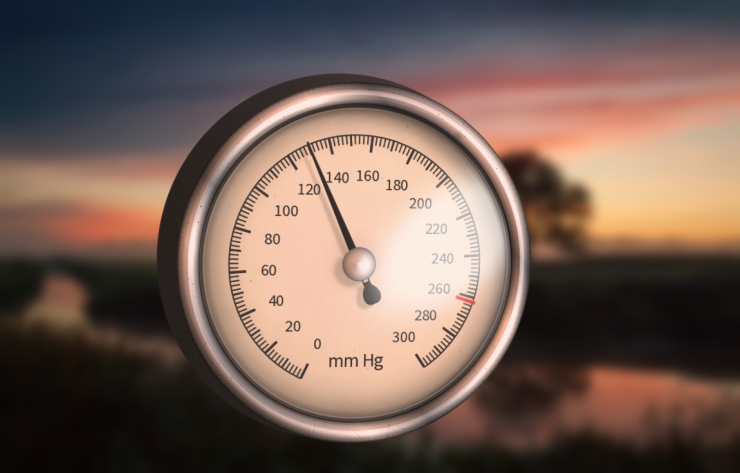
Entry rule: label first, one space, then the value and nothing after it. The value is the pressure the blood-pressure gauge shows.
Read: 130 mmHg
